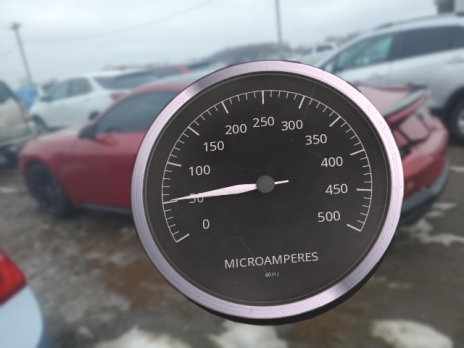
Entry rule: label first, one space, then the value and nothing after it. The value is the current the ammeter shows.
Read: 50 µA
